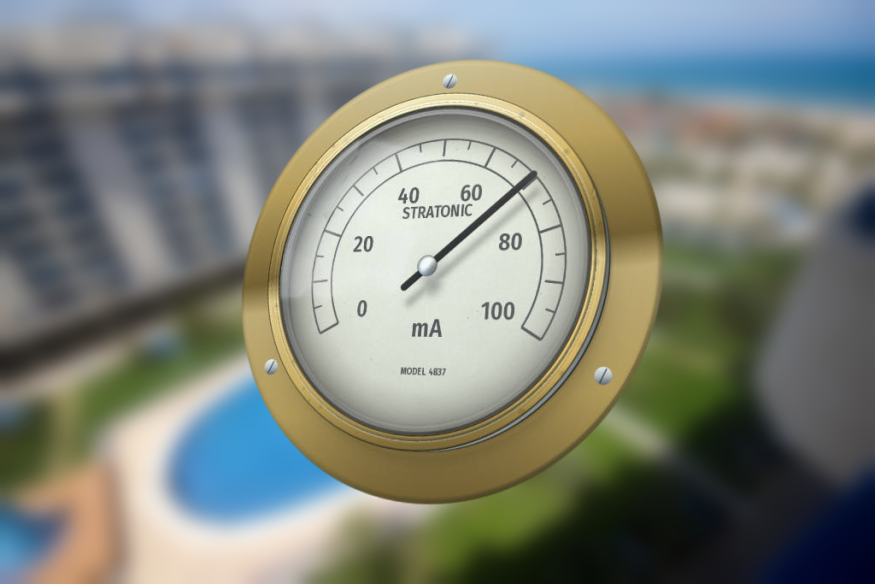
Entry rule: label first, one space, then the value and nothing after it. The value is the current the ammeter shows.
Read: 70 mA
